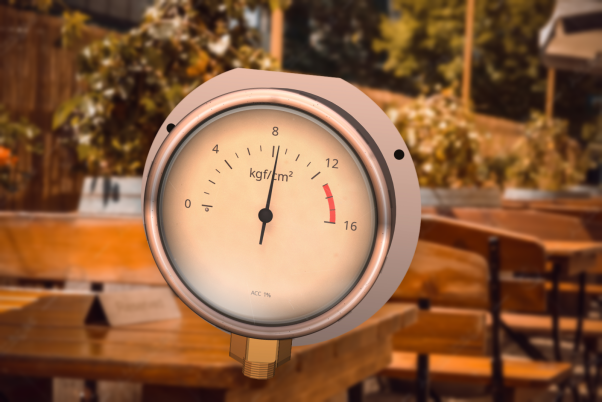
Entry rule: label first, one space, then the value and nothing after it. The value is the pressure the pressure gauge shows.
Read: 8.5 kg/cm²
